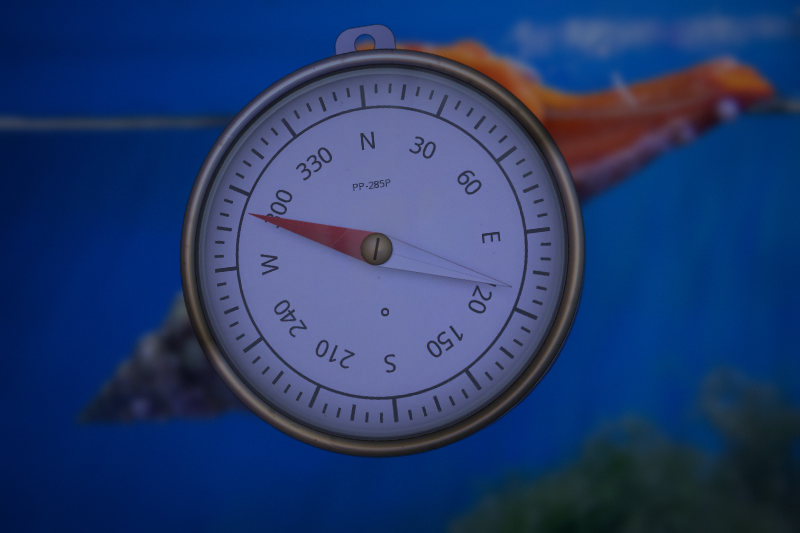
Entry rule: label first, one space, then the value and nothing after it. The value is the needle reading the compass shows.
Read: 292.5 °
